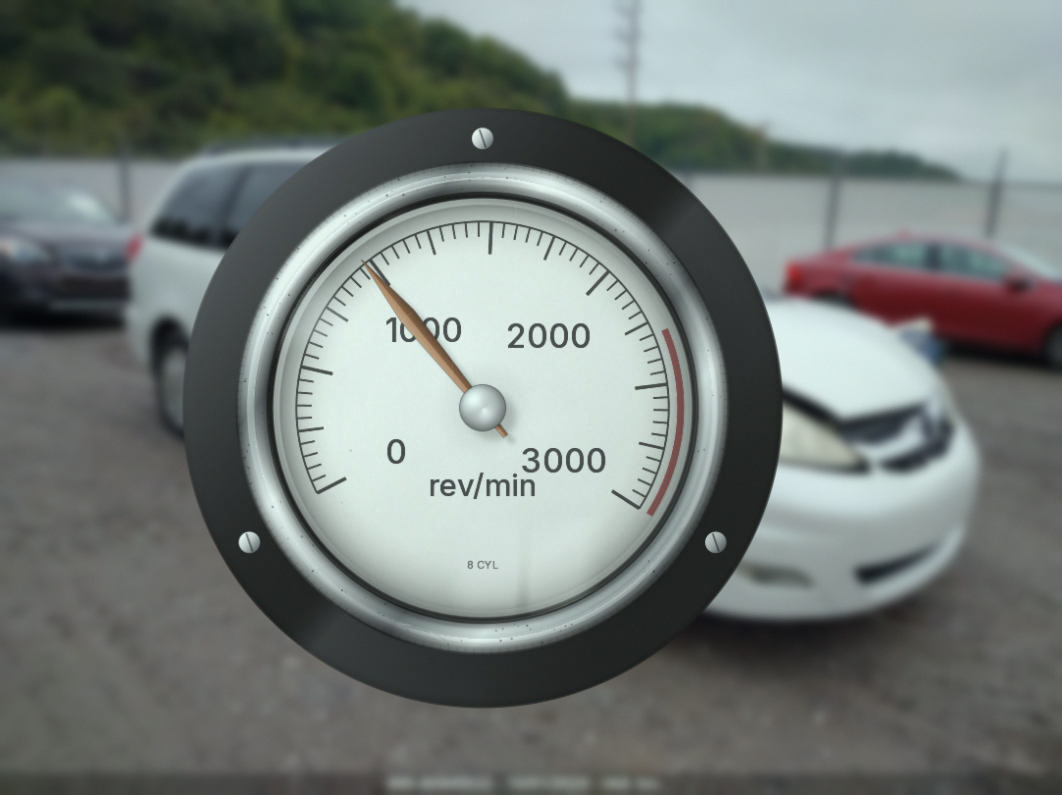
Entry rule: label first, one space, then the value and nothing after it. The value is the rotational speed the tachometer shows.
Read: 975 rpm
